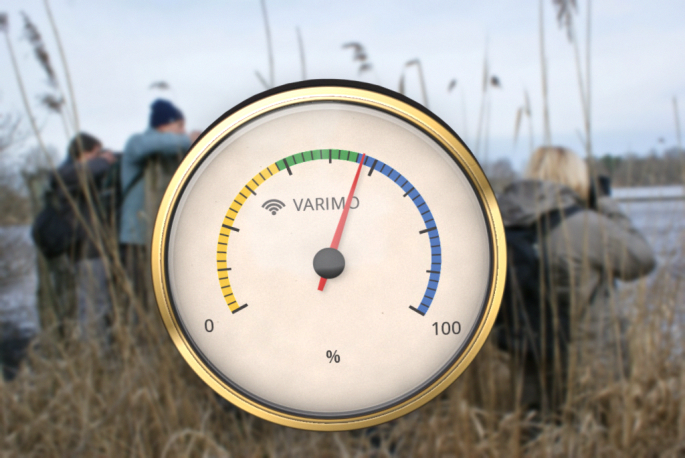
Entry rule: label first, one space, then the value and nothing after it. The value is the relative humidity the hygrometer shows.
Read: 57 %
